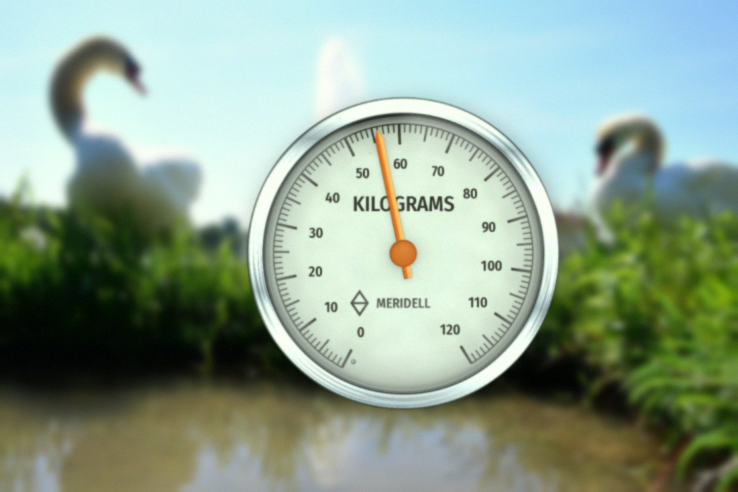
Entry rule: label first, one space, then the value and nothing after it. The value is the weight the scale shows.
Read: 56 kg
